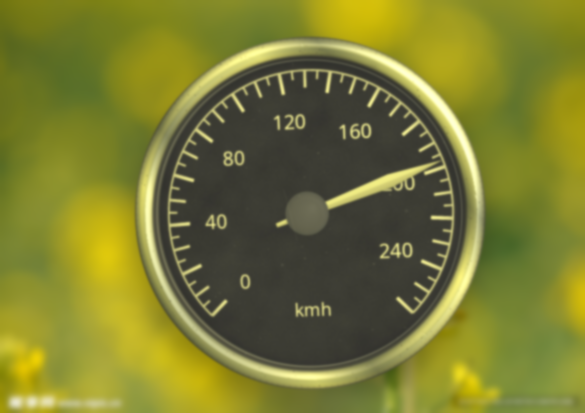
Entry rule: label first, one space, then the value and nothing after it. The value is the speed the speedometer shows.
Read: 197.5 km/h
